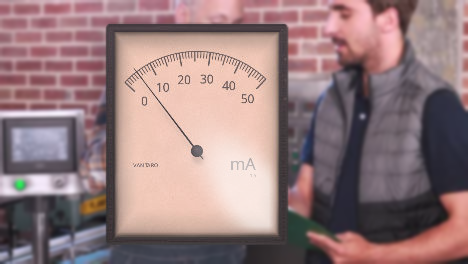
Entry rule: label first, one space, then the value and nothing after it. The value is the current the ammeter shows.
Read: 5 mA
